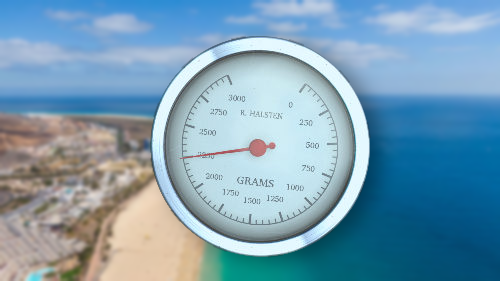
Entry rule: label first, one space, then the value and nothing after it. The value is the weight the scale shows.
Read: 2250 g
